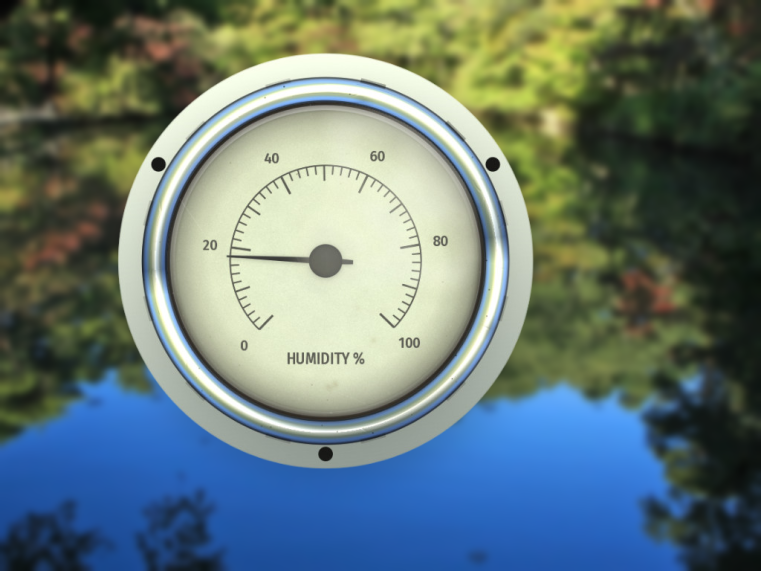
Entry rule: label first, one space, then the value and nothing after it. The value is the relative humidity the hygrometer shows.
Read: 18 %
